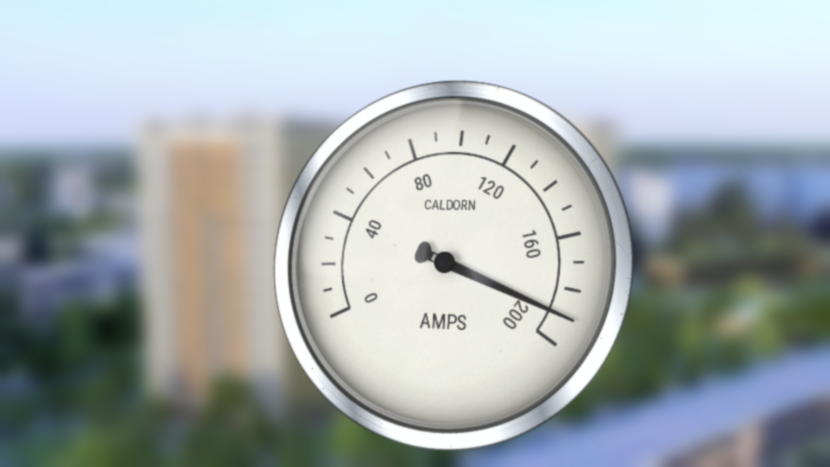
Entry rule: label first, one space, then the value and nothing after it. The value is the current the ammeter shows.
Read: 190 A
